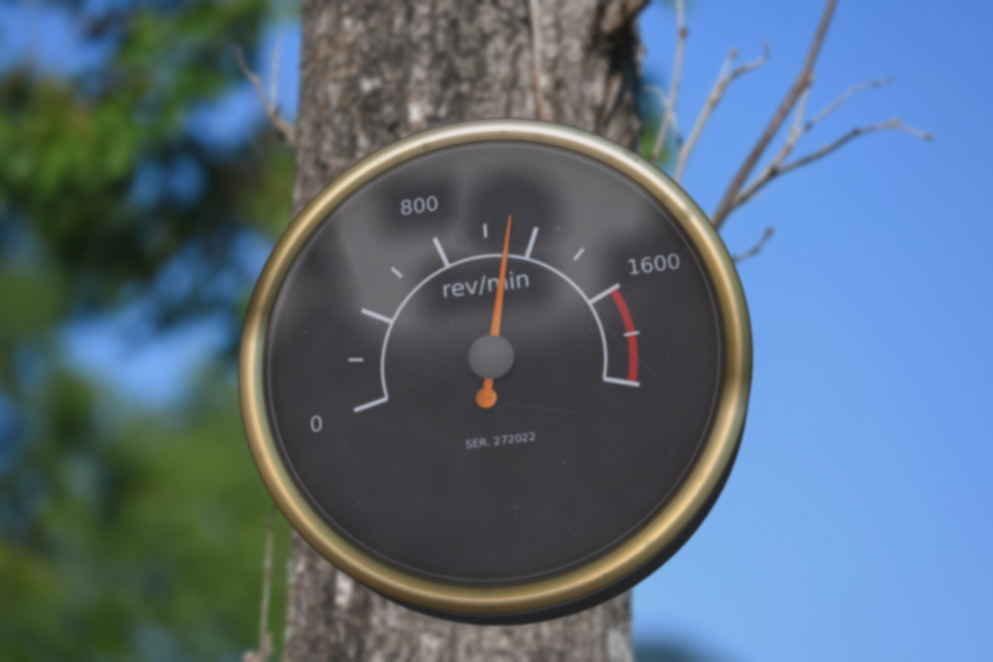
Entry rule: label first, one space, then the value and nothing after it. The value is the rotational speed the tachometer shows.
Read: 1100 rpm
